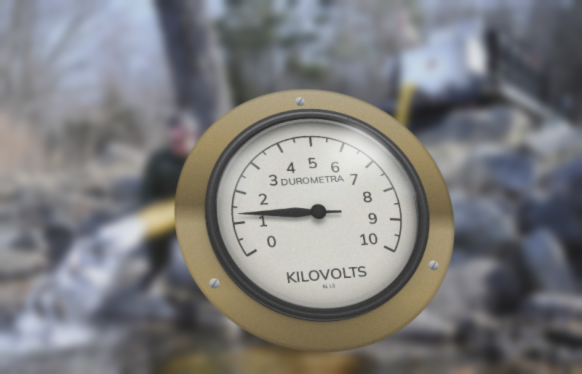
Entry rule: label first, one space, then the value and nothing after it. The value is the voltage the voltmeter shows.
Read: 1.25 kV
